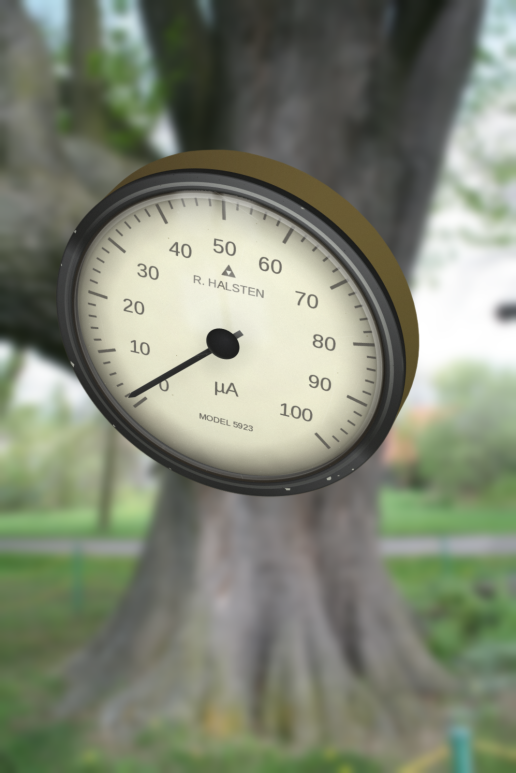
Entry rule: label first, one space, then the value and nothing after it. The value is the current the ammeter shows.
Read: 2 µA
